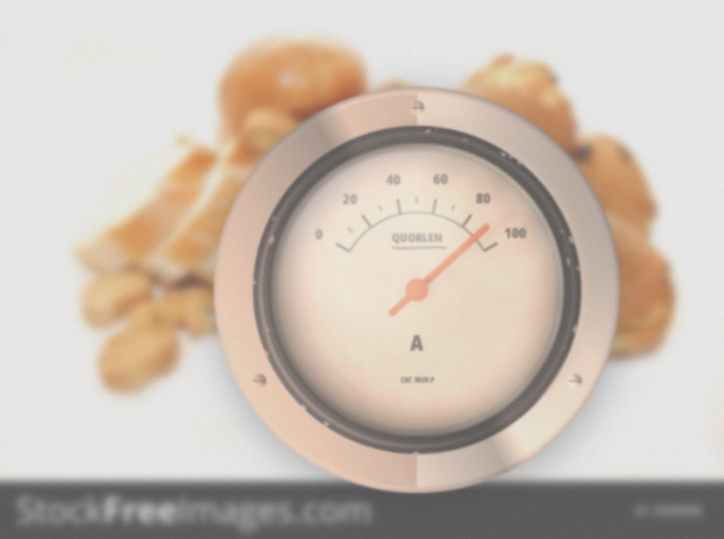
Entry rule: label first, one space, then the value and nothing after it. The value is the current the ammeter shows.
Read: 90 A
